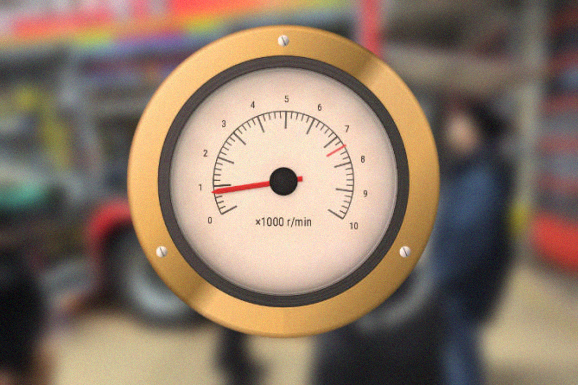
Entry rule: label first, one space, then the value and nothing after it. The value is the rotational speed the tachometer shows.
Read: 800 rpm
